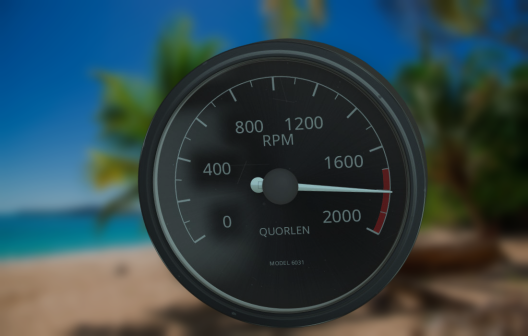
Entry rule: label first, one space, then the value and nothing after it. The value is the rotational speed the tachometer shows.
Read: 1800 rpm
